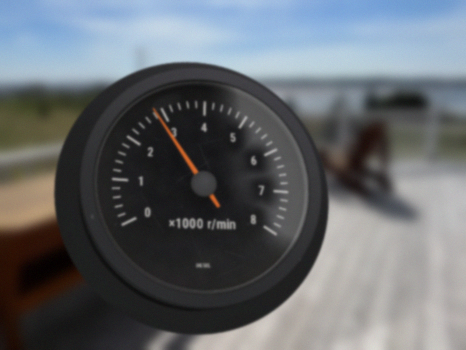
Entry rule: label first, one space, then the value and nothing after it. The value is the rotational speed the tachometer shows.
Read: 2800 rpm
